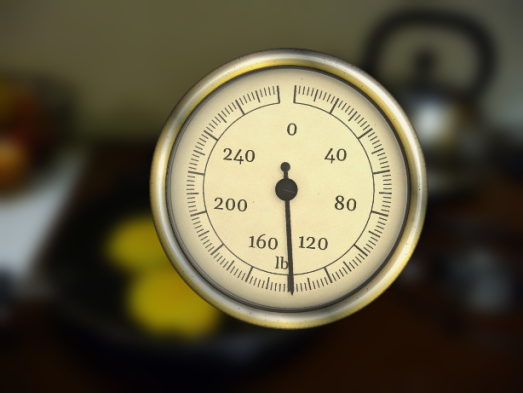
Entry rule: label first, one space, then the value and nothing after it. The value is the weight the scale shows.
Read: 138 lb
